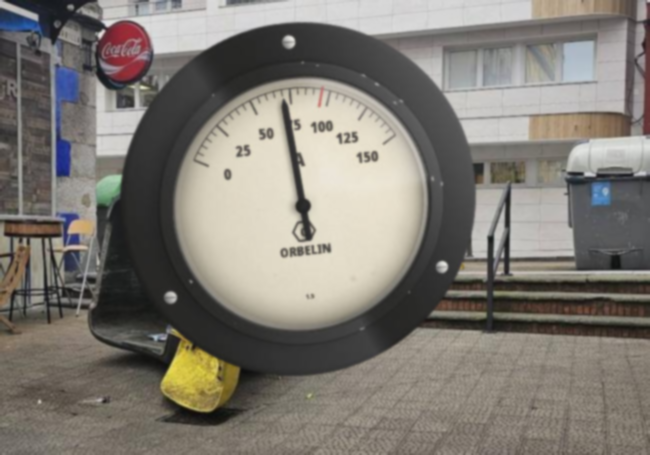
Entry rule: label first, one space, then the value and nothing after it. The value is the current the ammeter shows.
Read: 70 A
